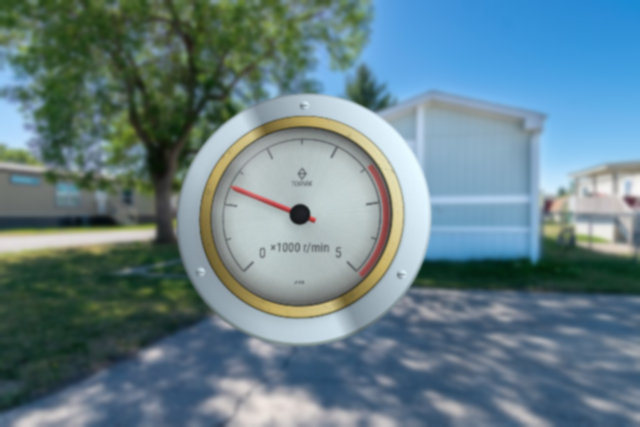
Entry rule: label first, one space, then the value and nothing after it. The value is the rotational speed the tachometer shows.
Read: 1250 rpm
